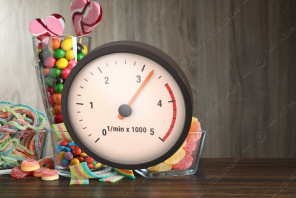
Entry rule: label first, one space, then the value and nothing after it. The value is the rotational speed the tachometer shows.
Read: 3200 rpm
